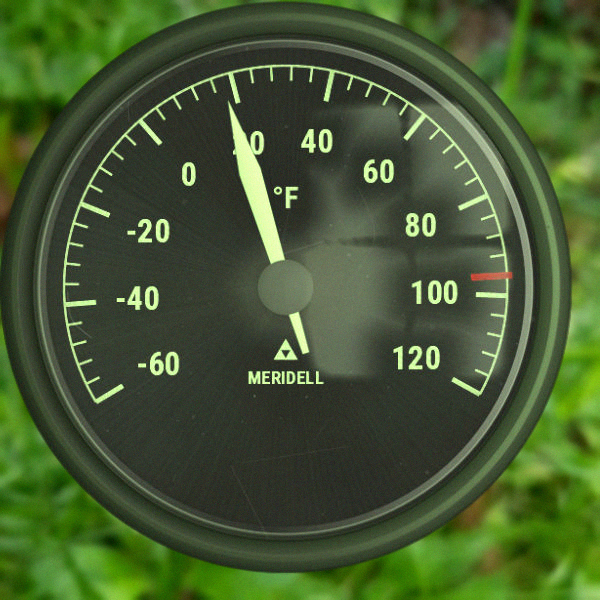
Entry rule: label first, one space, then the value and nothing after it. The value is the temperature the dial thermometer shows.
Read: 18 °F
